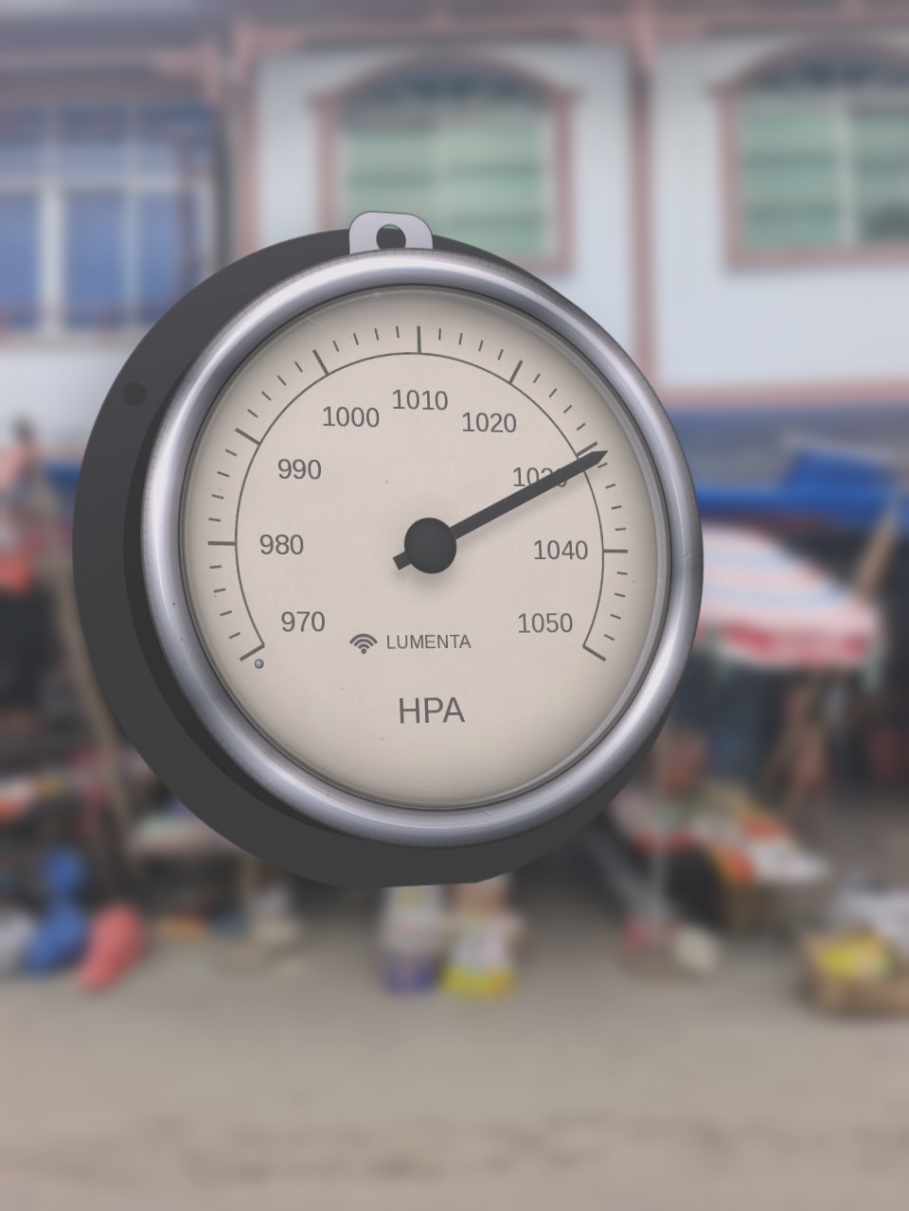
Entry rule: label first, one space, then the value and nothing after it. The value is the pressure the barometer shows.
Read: 1031 hPa
